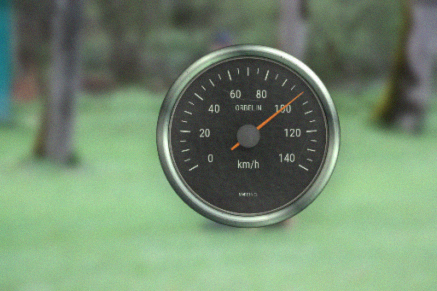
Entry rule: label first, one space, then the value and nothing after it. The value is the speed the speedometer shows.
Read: 100 km/h
